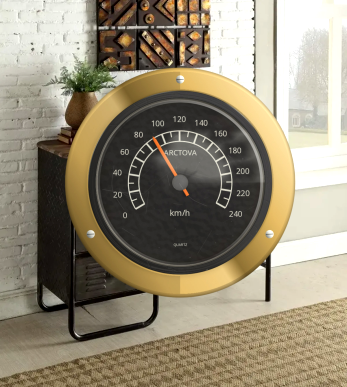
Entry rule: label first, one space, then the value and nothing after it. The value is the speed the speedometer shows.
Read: 90 km/h
